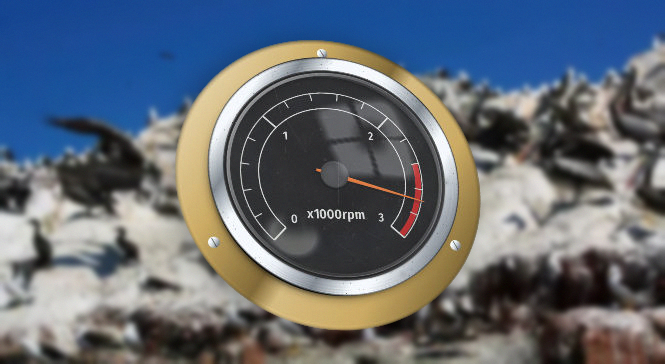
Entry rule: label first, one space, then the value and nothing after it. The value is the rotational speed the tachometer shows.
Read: 2700 rpm
